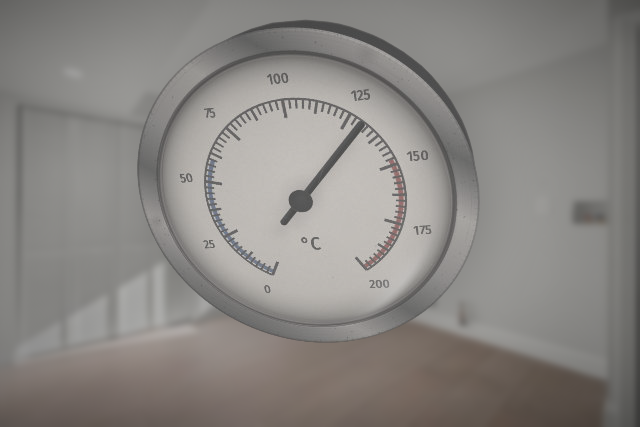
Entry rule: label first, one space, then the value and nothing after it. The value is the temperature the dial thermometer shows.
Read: 130 °C
